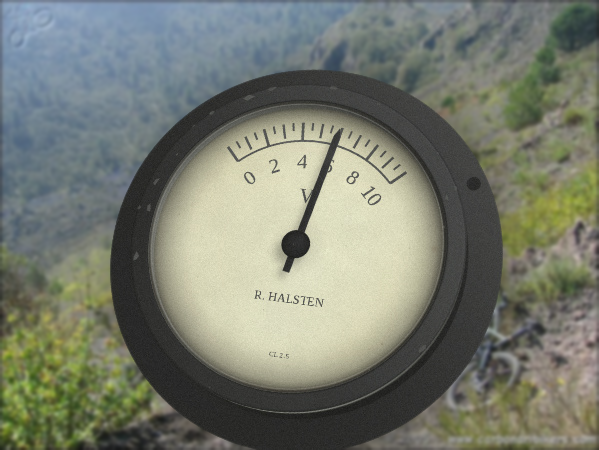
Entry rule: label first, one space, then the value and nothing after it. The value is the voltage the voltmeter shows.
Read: 6 V
